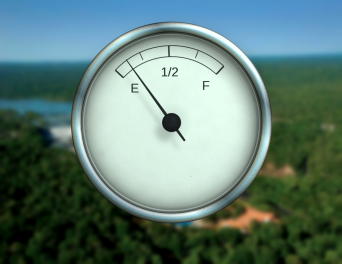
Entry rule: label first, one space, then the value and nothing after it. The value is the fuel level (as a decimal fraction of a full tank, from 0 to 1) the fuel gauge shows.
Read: 0.125
